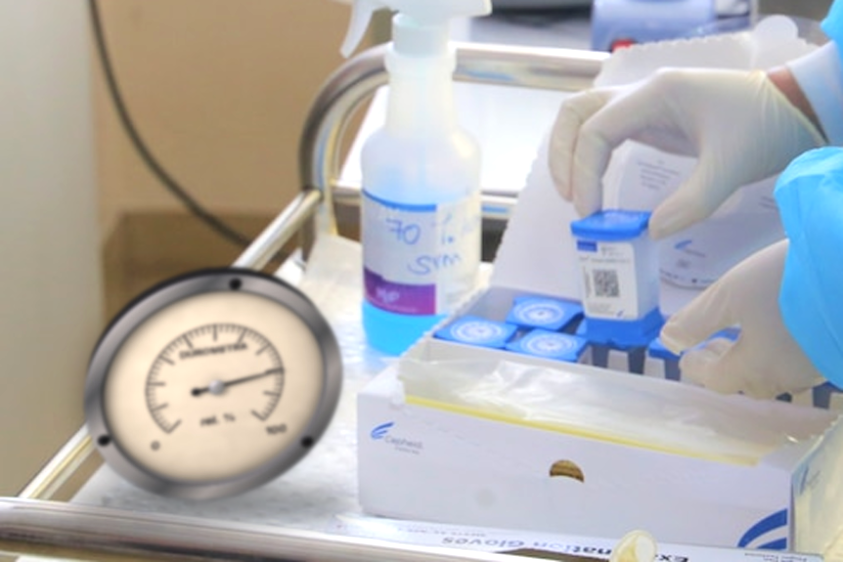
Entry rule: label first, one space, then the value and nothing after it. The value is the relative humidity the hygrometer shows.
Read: 80 %
